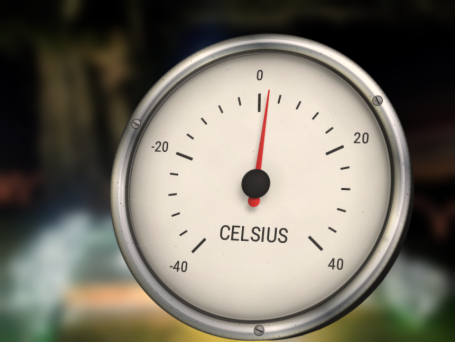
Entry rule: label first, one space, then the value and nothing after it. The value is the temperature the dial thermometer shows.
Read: 2 °C
